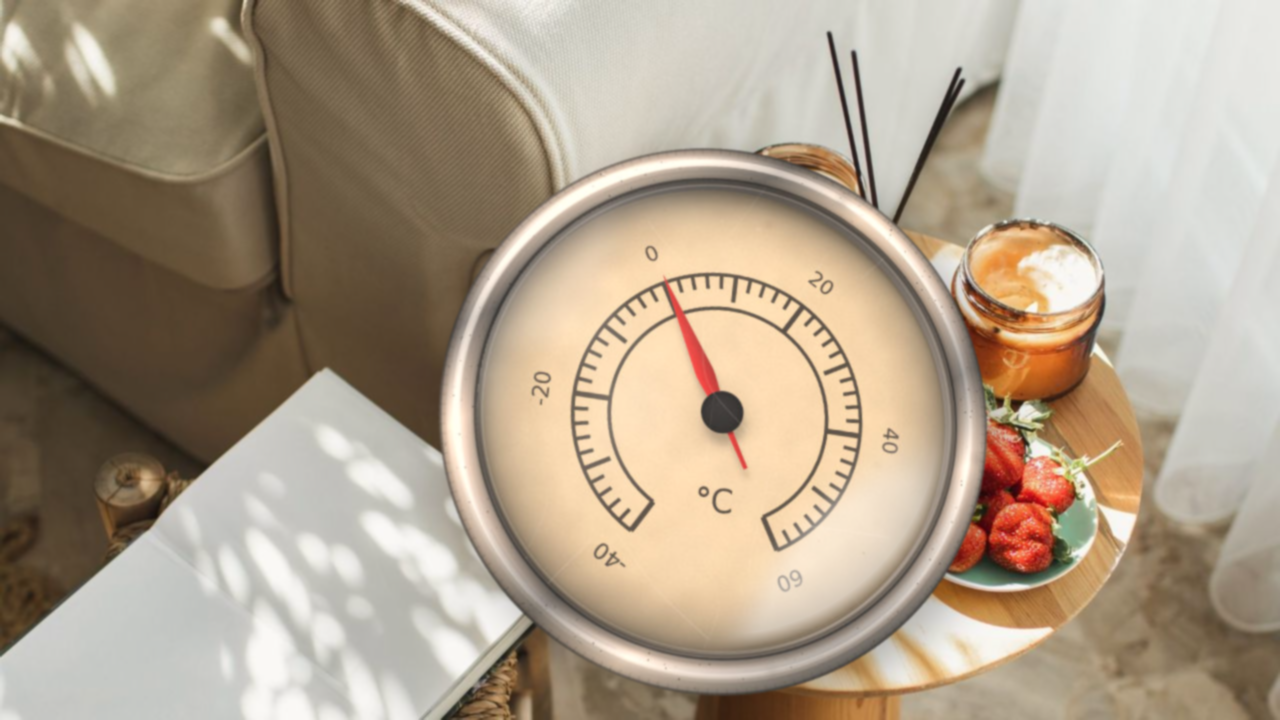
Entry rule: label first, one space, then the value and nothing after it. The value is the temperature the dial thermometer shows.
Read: 0 °C
